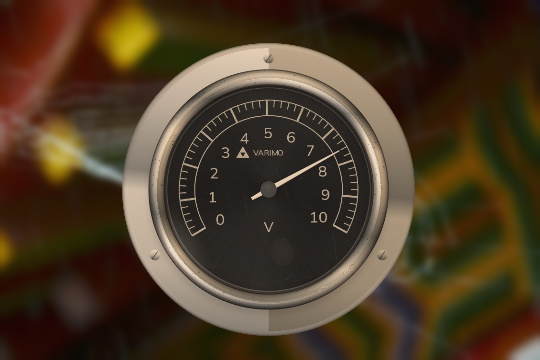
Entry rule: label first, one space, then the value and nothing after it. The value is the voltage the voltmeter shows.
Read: 7.6 V
